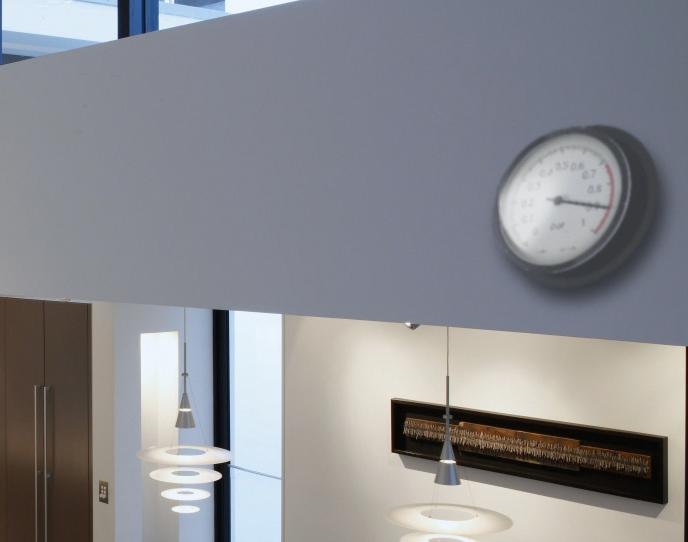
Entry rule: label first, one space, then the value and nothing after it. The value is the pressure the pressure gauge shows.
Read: 0.9 bar
